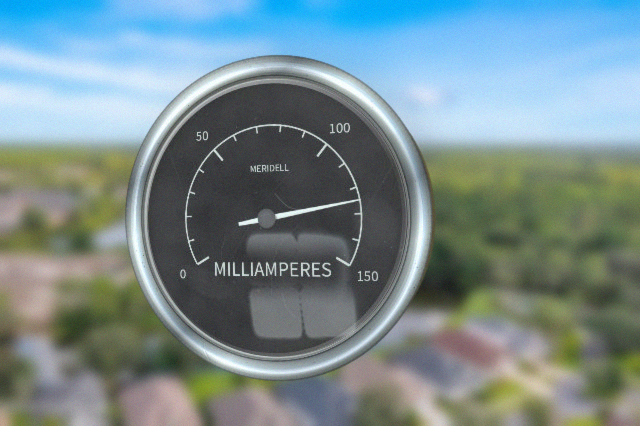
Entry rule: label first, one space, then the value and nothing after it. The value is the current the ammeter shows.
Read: 125 mA
